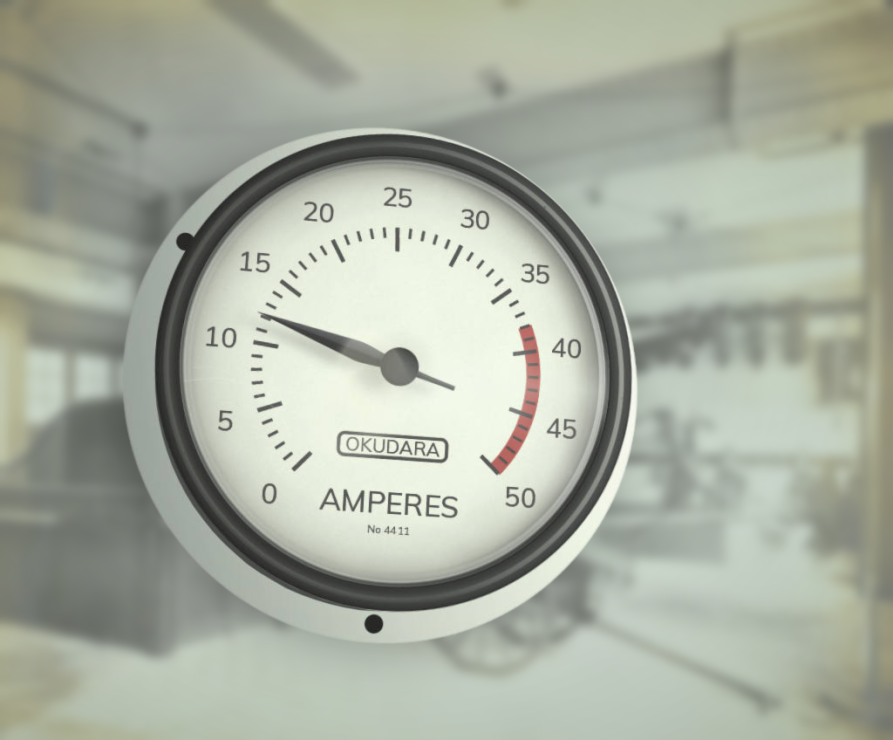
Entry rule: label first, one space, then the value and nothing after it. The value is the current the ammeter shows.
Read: 12 A
